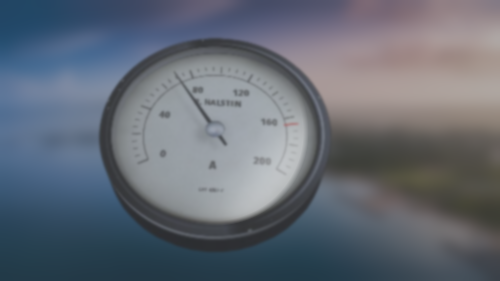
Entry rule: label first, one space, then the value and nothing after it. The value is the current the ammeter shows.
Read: 70 A
